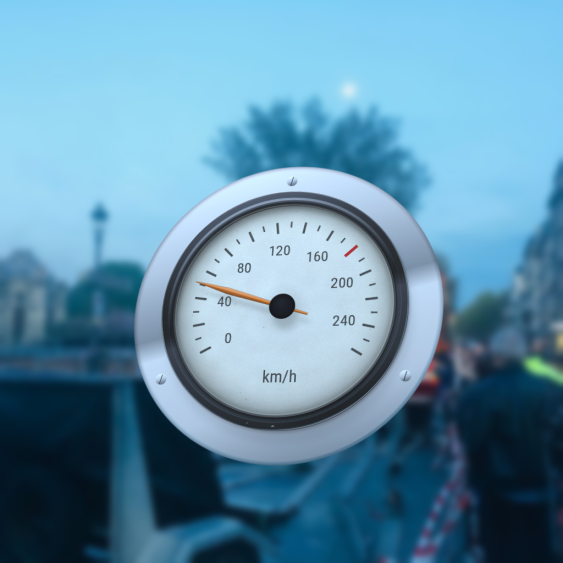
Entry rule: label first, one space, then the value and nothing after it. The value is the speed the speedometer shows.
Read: 50 km/h
